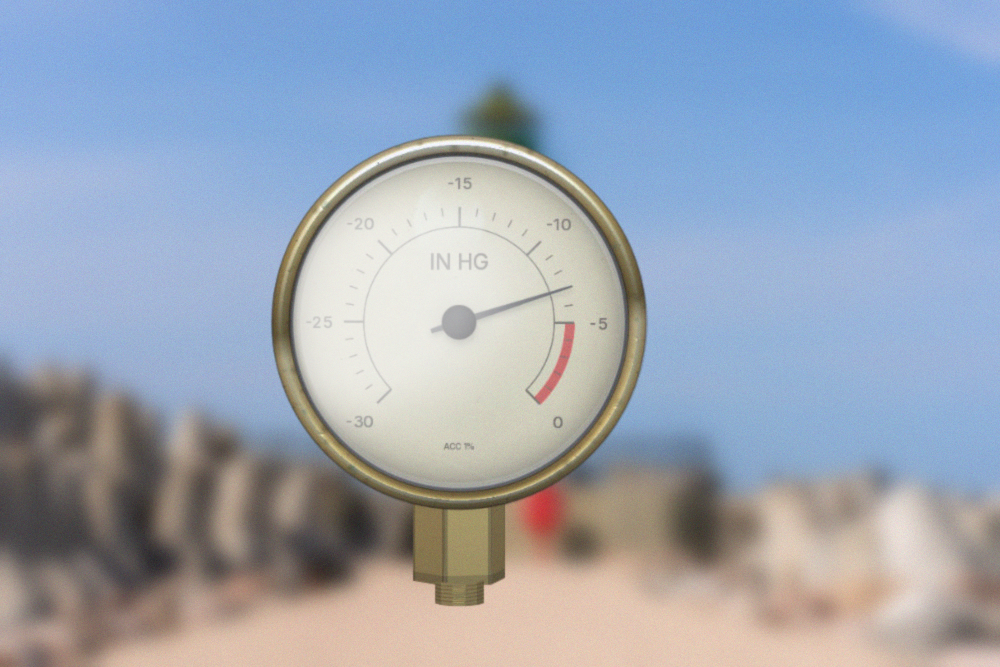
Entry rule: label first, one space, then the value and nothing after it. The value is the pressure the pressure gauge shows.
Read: -7 inHg
